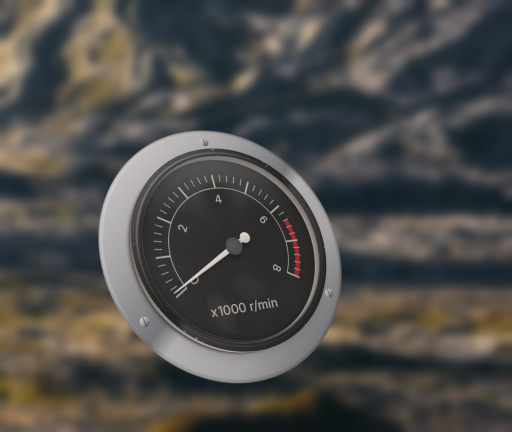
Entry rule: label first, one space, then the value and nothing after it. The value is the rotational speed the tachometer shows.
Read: 100 rpm
